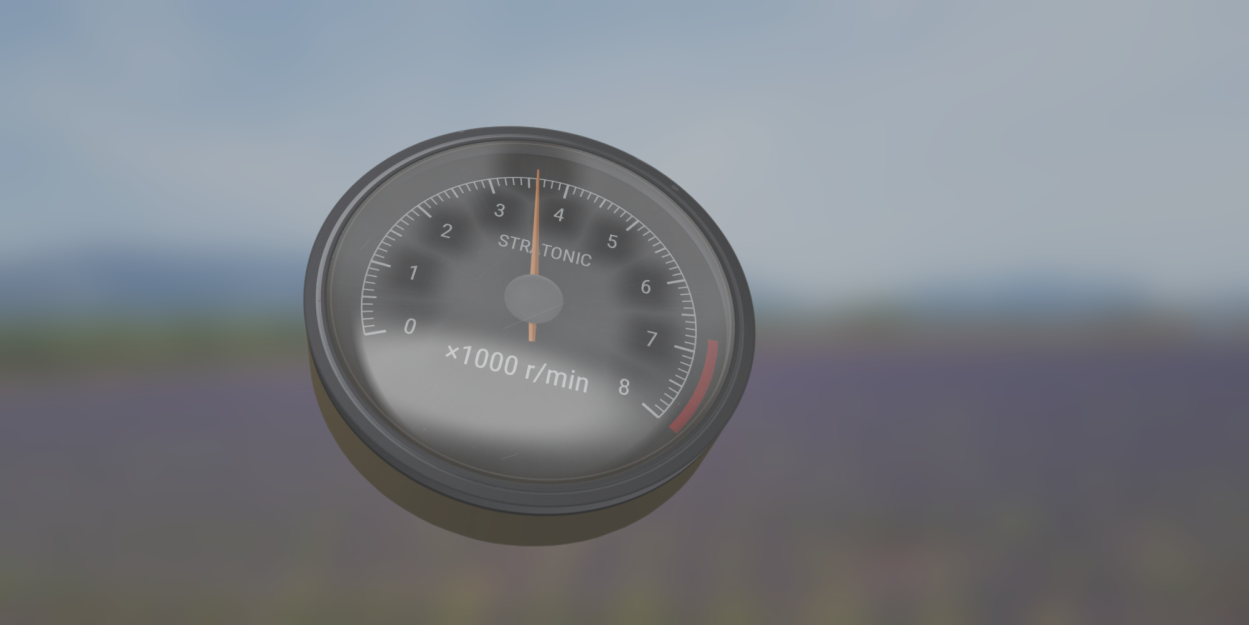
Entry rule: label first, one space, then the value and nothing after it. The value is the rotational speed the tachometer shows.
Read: 3600 rpm
